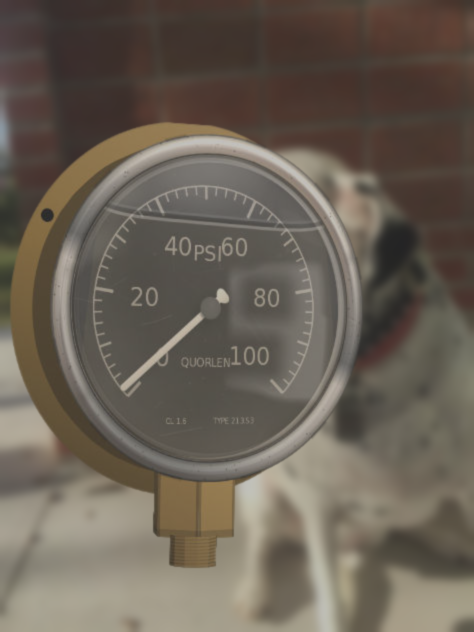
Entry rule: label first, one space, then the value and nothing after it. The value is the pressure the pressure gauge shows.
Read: 2 psi
